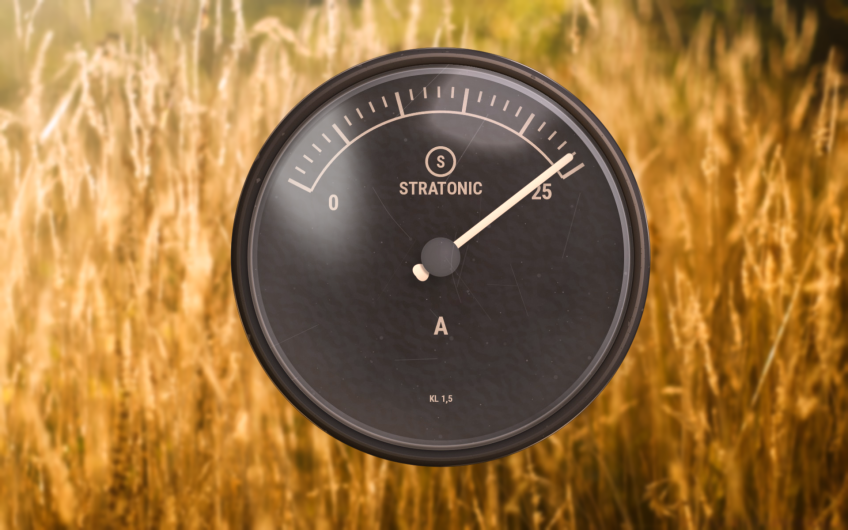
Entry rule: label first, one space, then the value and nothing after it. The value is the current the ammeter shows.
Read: 24 A
